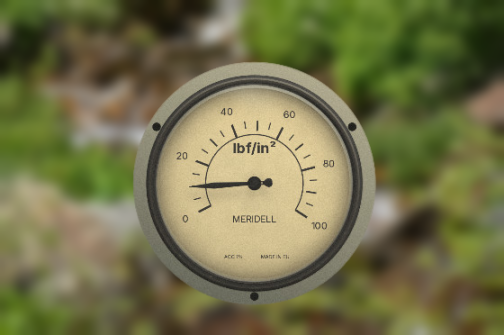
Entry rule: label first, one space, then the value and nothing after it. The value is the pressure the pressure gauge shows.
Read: 10 psi
